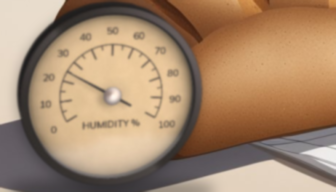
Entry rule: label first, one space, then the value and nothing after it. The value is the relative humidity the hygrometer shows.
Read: 25 %
